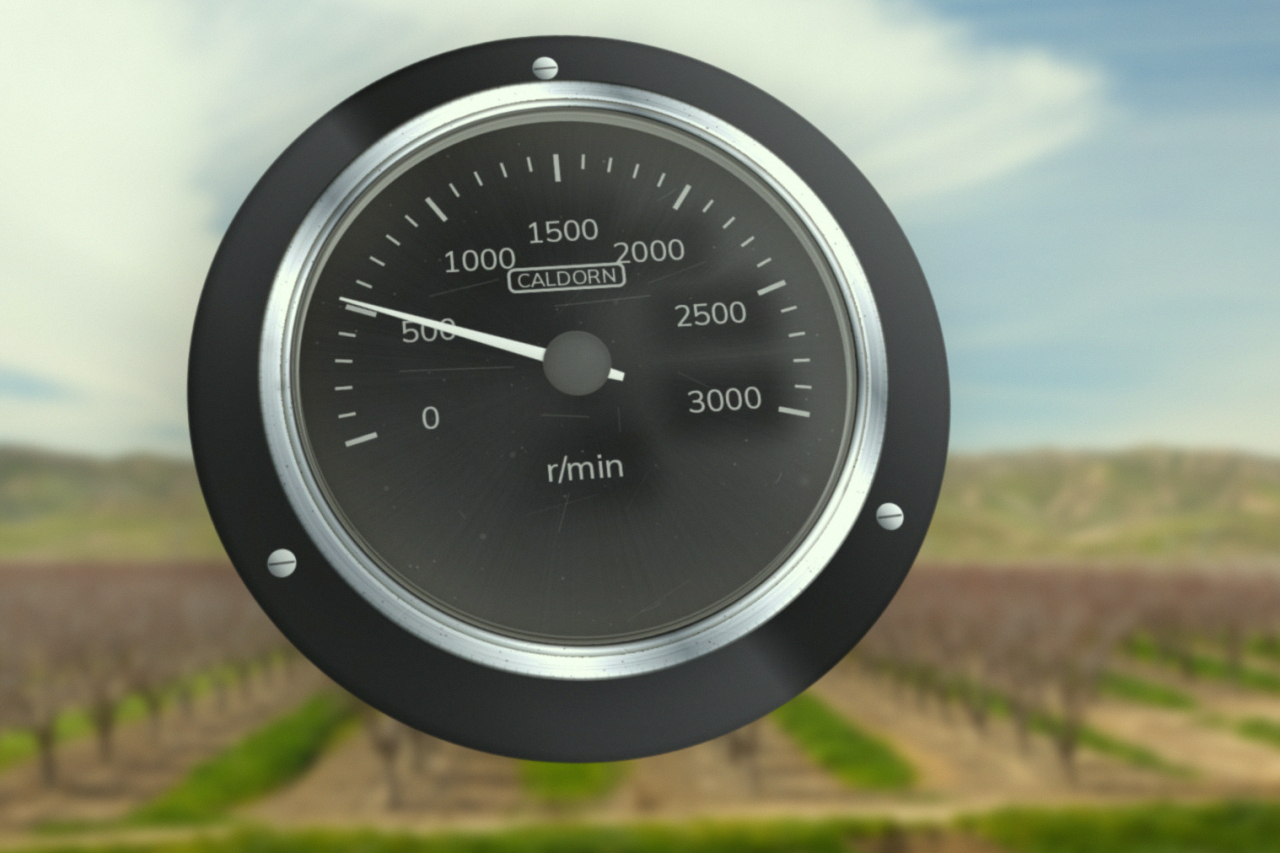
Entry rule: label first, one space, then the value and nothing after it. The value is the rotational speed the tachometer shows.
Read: 500 rpm
